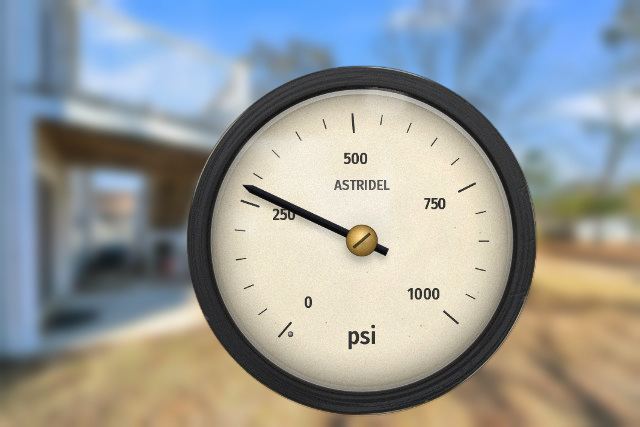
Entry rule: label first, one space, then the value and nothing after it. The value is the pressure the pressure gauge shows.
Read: 275 psi
